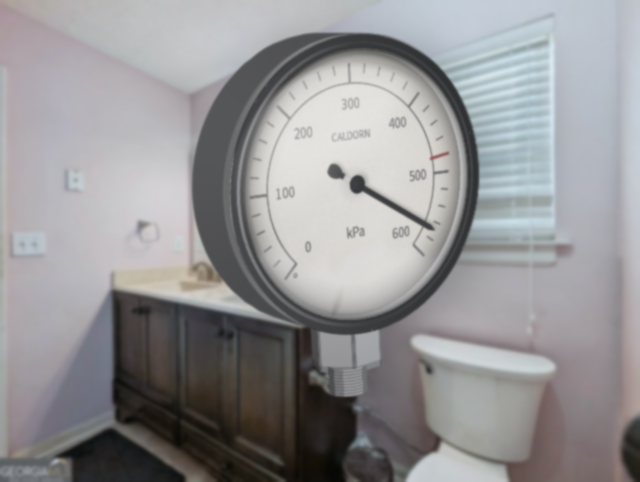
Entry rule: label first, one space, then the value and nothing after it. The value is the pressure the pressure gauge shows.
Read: 570 kPa
